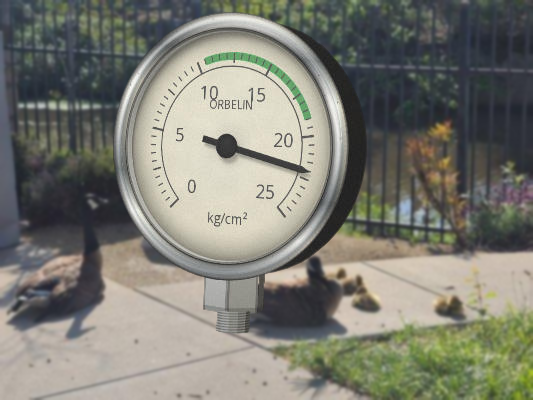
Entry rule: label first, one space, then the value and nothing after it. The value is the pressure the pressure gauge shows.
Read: 22 kg/cm²
